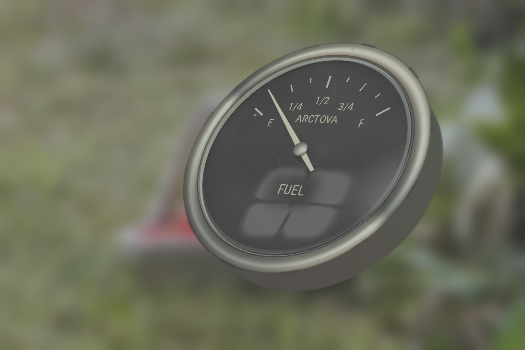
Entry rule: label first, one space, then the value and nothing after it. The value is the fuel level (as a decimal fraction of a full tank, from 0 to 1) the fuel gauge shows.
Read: 0.125
